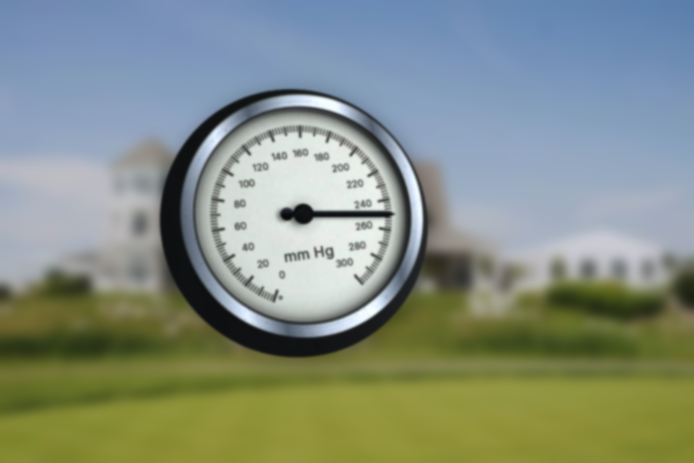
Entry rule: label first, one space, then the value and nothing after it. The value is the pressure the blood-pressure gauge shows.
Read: 250 mmHg
